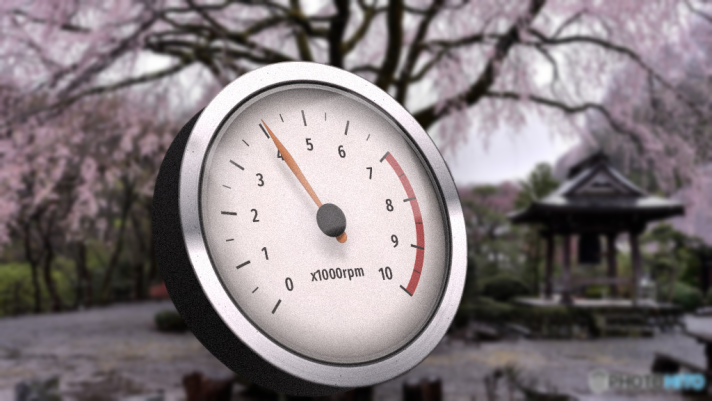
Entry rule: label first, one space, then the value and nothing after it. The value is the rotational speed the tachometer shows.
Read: 4000 rpm
